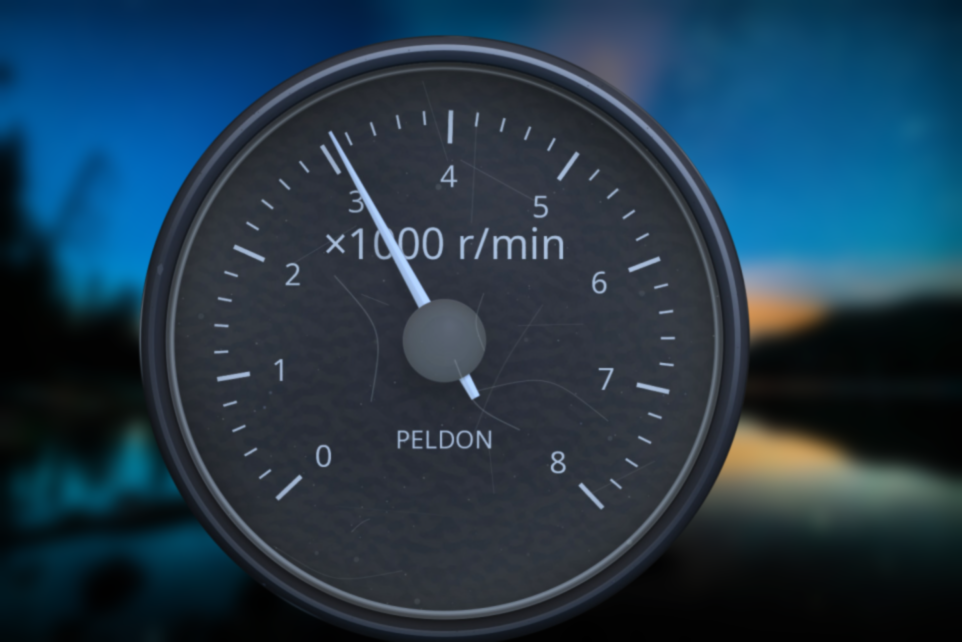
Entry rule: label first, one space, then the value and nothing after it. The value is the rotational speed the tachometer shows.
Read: 3100 rpm
